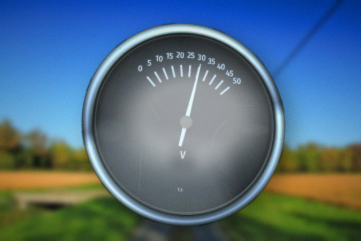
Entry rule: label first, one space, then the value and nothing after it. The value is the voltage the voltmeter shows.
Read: 30 V
